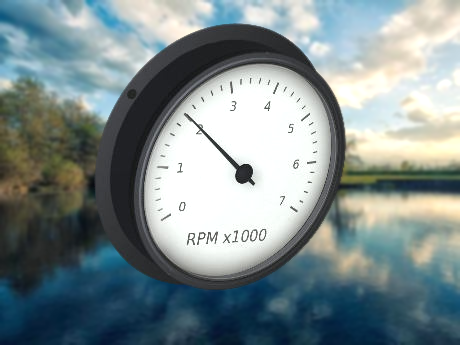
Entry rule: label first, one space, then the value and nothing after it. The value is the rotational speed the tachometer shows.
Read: 2000 rpm
